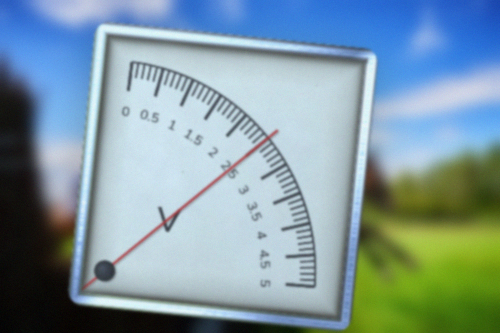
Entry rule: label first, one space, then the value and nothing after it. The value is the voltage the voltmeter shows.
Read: 2.5 V
